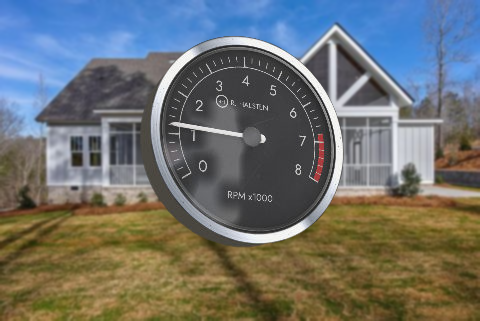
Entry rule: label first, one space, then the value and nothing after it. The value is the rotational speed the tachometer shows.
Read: 1200 rpm
